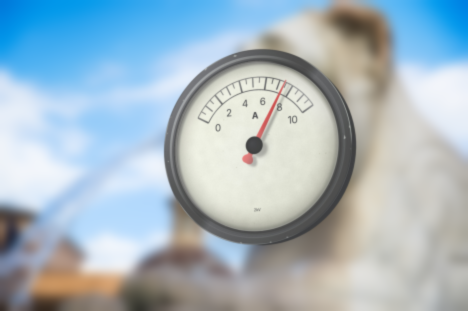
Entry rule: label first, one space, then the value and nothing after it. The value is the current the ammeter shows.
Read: 7.5 A
